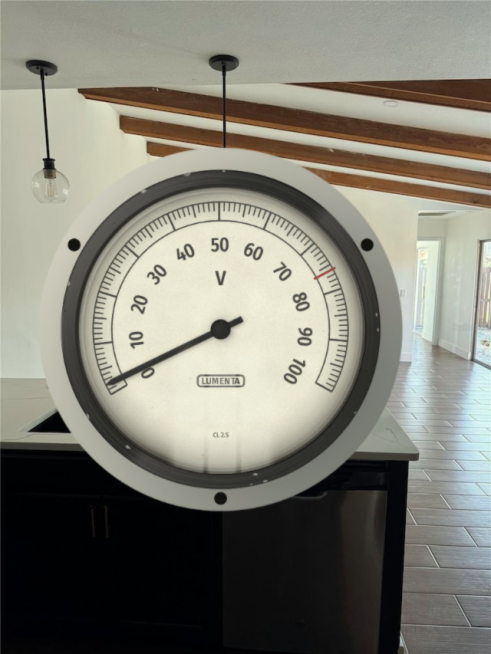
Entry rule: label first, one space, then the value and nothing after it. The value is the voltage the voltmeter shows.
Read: 2 V
